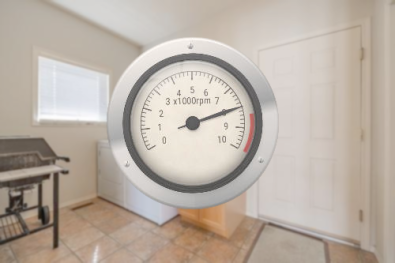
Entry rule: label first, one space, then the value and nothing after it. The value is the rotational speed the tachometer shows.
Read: 8000 rpm
